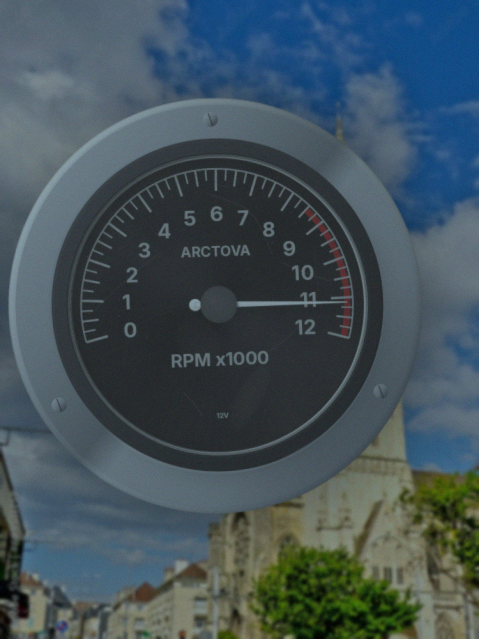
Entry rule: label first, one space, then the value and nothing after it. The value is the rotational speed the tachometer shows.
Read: 11125 rpm
